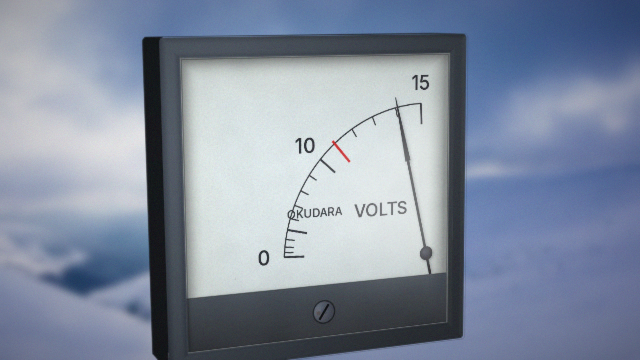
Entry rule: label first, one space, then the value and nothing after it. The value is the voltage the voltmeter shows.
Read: 14 V
